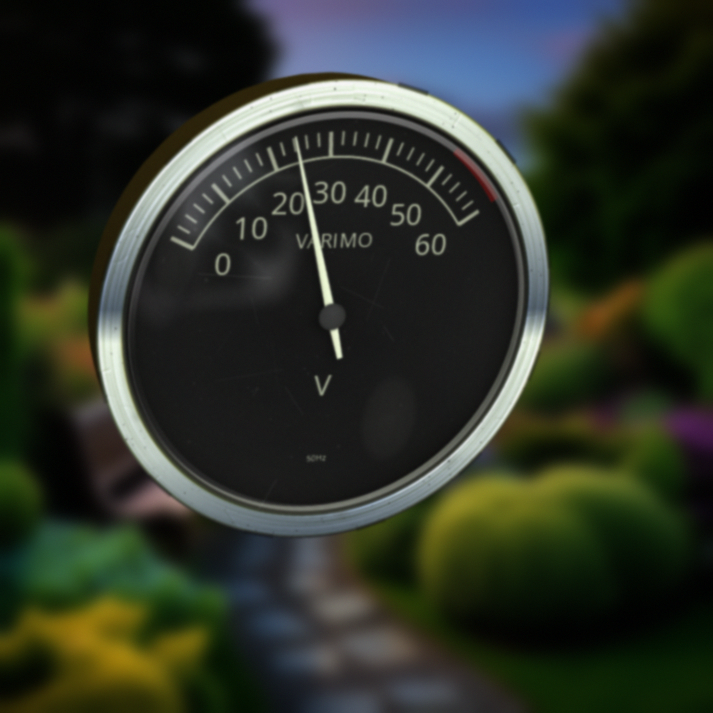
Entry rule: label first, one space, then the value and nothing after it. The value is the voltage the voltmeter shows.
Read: 24 V
